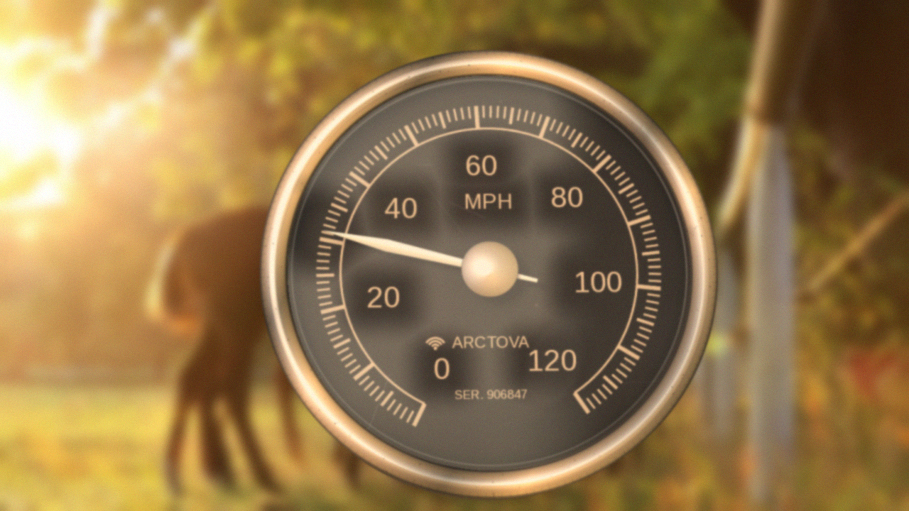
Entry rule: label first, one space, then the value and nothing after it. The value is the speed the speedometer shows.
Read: 31 mph
